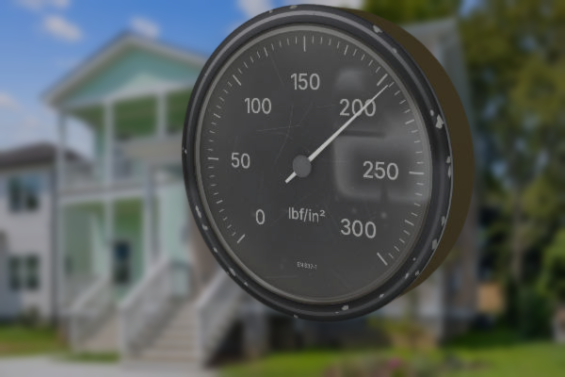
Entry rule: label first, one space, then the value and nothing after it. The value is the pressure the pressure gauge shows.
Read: 205 psi
